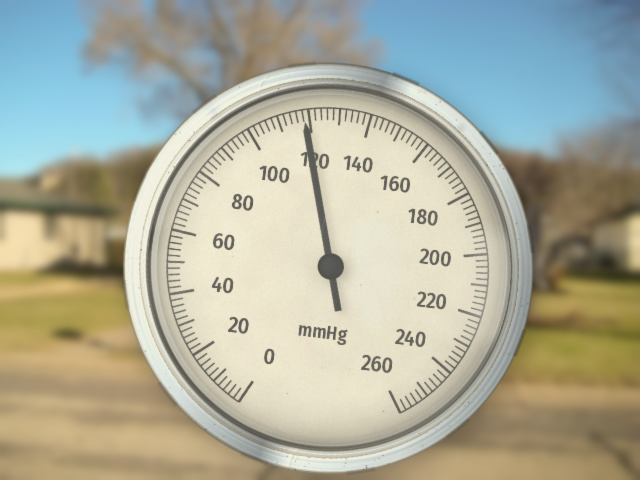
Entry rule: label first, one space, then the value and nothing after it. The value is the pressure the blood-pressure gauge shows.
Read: 118 mmHg
